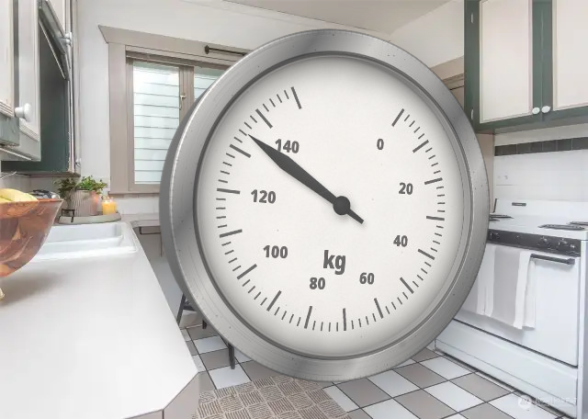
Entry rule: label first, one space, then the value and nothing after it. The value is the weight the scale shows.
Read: 134 kg
